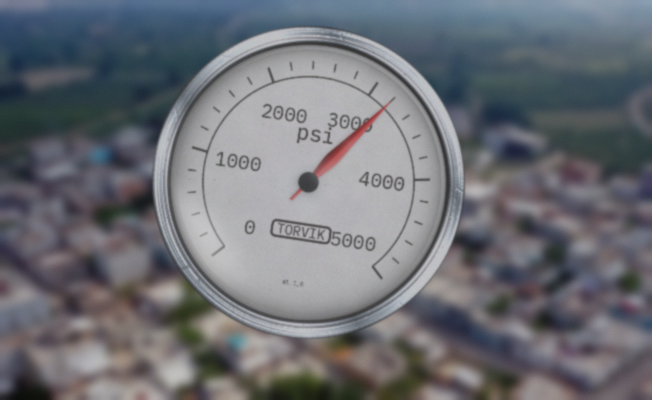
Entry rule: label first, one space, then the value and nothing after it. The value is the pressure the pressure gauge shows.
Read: 3200 psi
